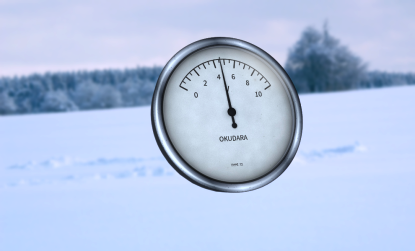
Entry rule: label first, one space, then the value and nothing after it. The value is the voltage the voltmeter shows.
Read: 4.5 V
